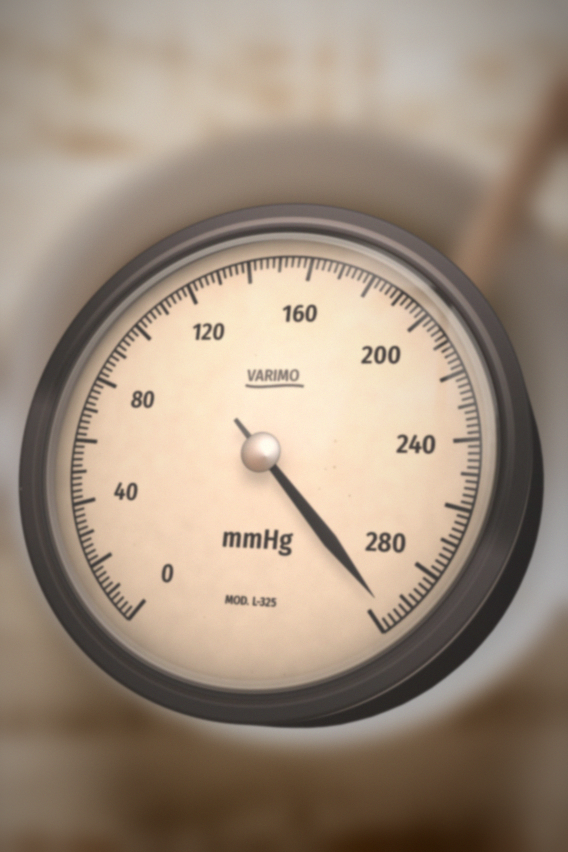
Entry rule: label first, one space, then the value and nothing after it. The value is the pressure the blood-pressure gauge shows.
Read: 296 mmHg
